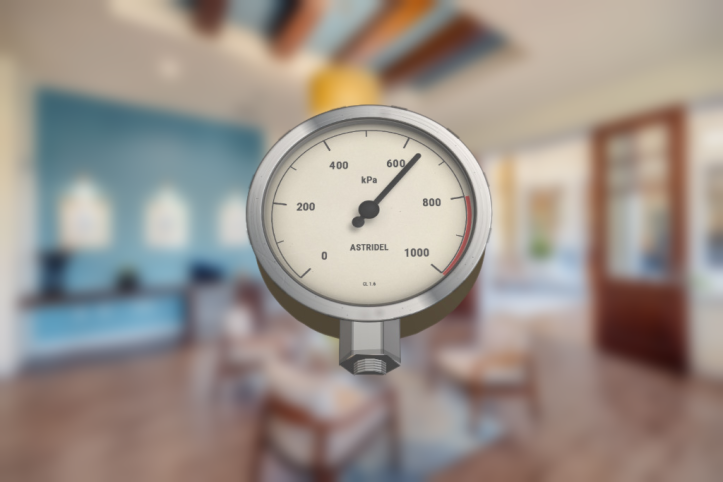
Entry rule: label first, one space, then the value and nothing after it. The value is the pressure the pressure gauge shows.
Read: 650 kPa
